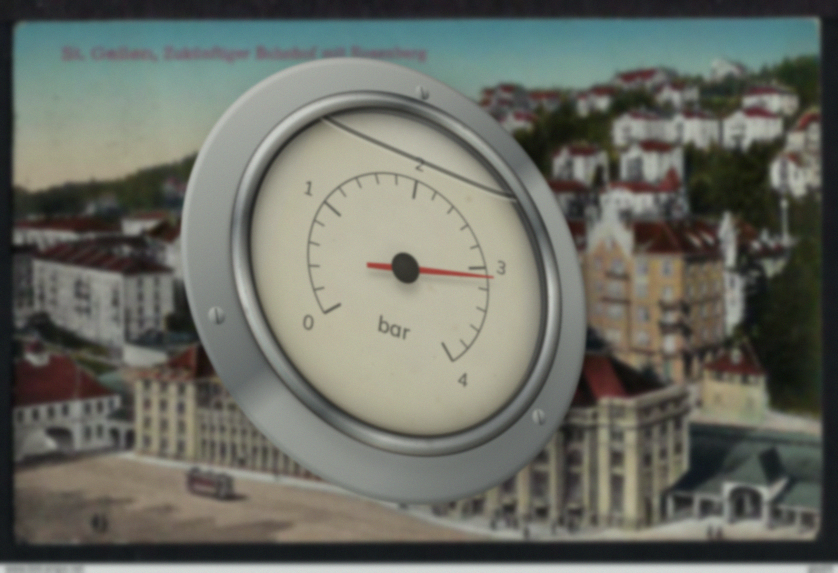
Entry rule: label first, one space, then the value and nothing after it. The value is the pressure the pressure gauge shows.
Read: 3.1 bar
